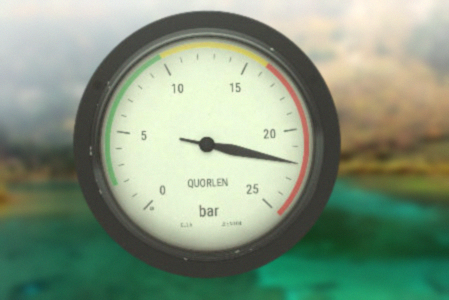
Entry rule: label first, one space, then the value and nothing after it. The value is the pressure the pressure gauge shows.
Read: 22 bar
